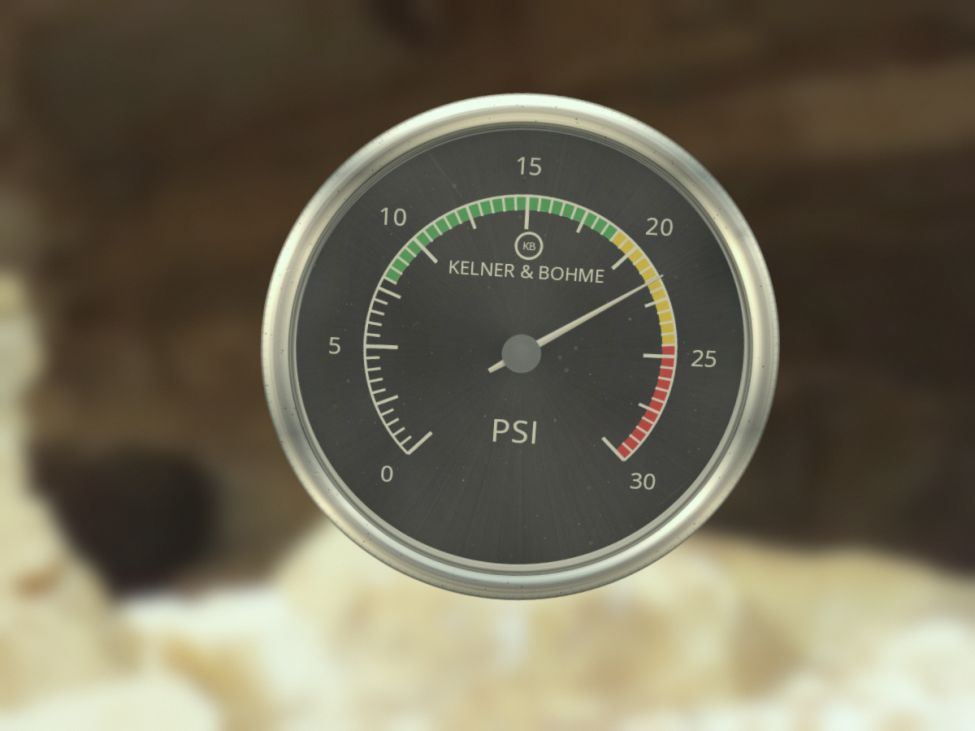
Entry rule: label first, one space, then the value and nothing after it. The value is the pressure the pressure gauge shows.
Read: 21.5 psi
